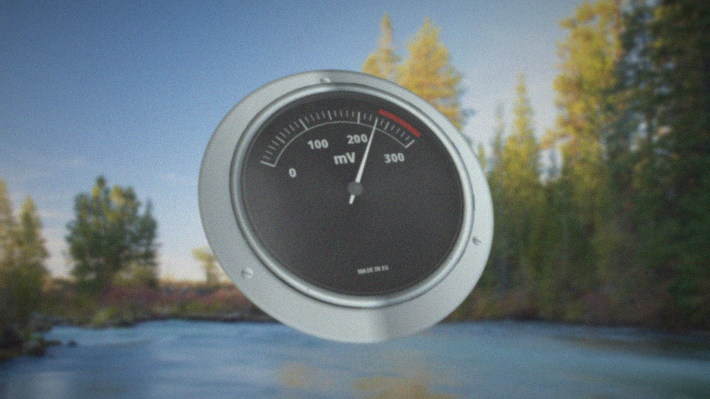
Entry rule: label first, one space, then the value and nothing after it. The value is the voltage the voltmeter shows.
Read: 230 mV
